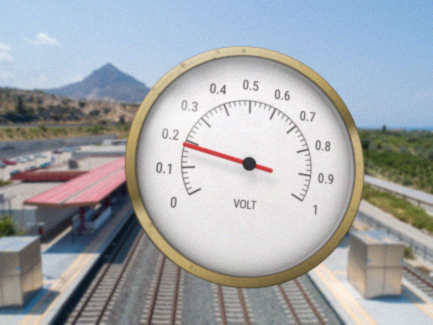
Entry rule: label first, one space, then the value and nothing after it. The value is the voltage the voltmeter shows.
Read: 0.18 V
